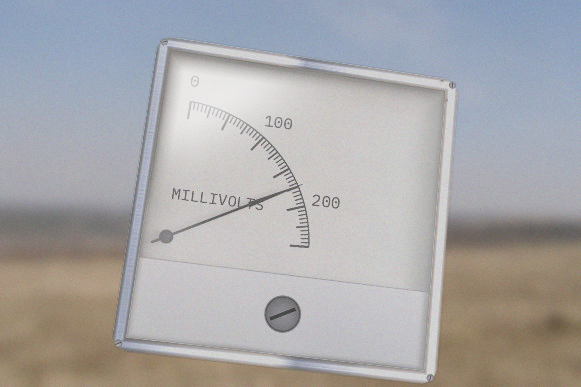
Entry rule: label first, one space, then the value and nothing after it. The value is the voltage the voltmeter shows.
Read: 175 mV
